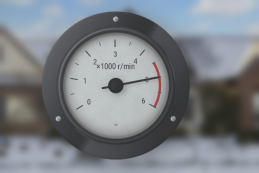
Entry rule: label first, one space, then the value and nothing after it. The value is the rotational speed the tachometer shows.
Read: 5000 rpm
